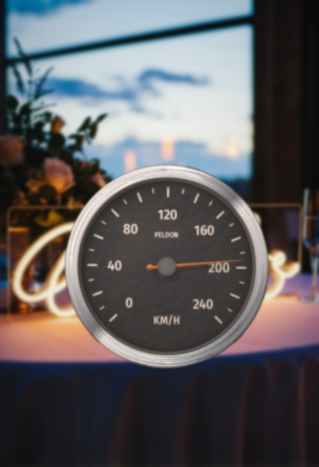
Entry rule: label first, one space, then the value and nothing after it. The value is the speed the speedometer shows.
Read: 195 km/h
